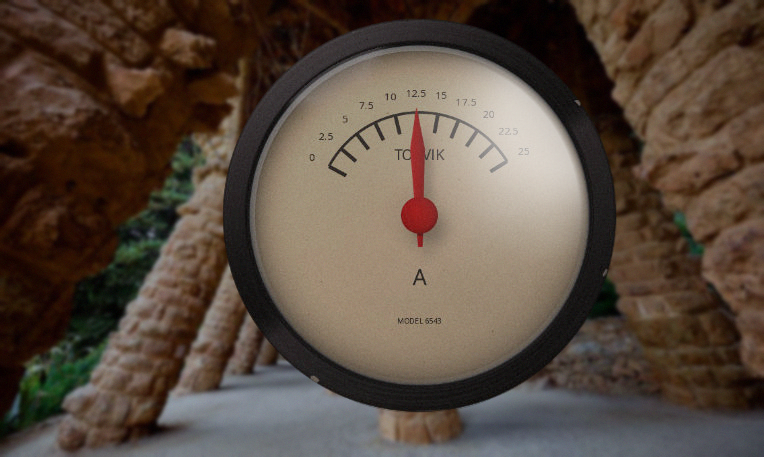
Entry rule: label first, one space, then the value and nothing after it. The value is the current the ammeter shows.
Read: 12.5 A
